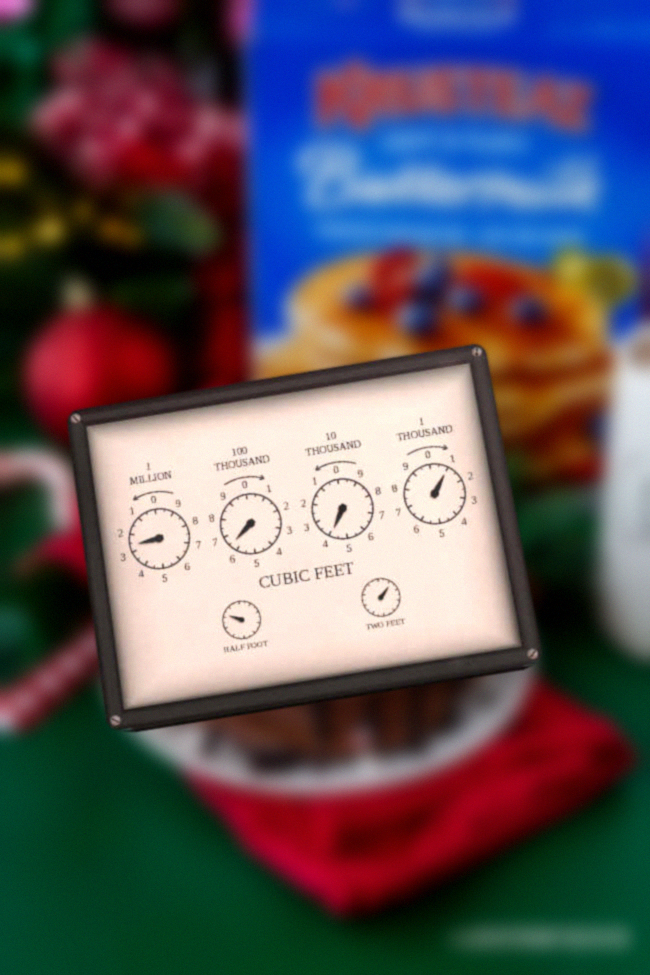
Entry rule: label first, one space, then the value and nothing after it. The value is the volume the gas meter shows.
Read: 264100 ft³
